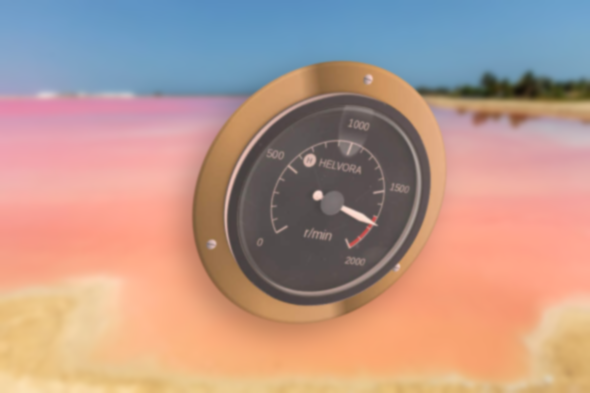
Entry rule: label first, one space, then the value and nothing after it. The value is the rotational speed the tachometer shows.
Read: 1750 rpm
